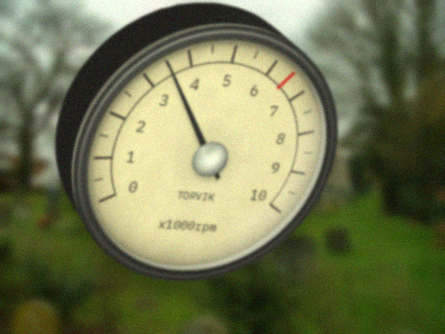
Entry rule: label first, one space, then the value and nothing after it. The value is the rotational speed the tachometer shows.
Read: 3500 rpm
